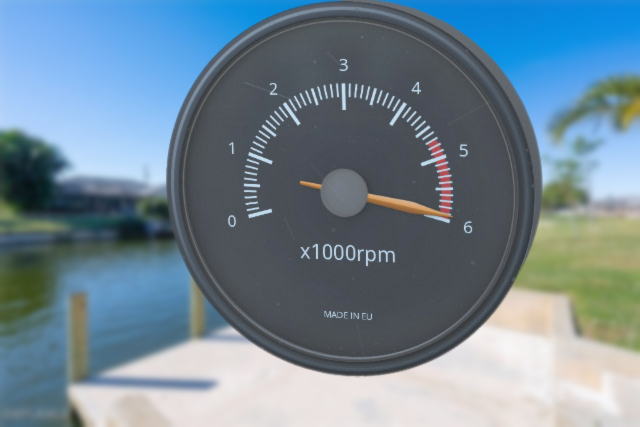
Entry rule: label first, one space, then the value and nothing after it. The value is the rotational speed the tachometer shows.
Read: 5900 rpm
